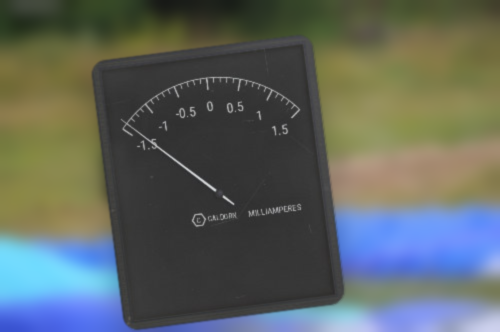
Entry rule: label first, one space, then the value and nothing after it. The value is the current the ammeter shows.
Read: -1.4 mA
